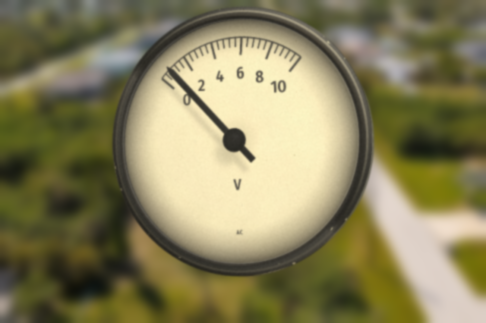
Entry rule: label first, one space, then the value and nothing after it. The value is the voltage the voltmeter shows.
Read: 0.8 V
